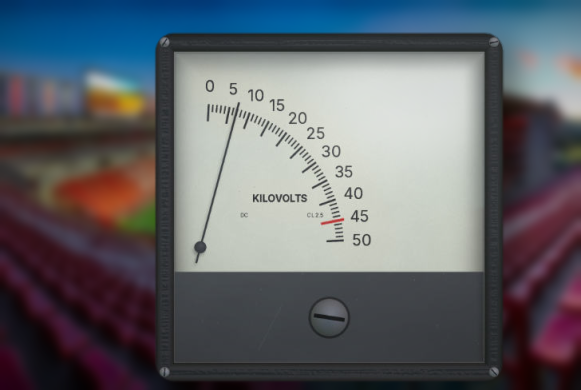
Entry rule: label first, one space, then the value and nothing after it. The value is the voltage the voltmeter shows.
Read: 7 kV
